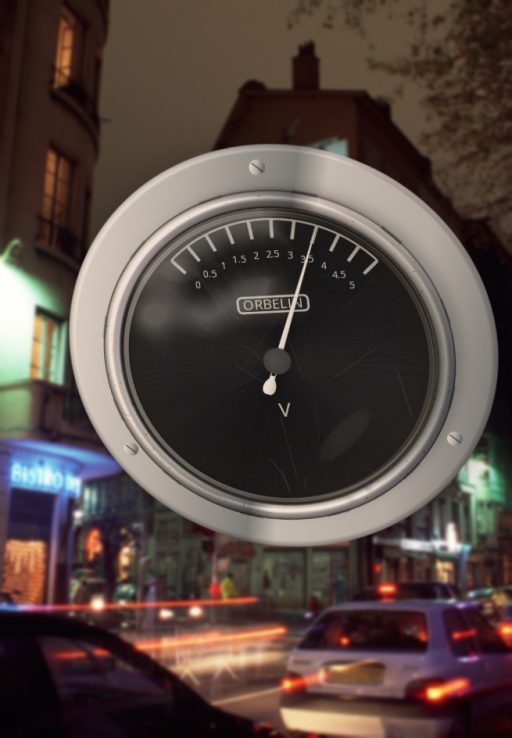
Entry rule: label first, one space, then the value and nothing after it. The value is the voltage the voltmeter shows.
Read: 3.5 V
